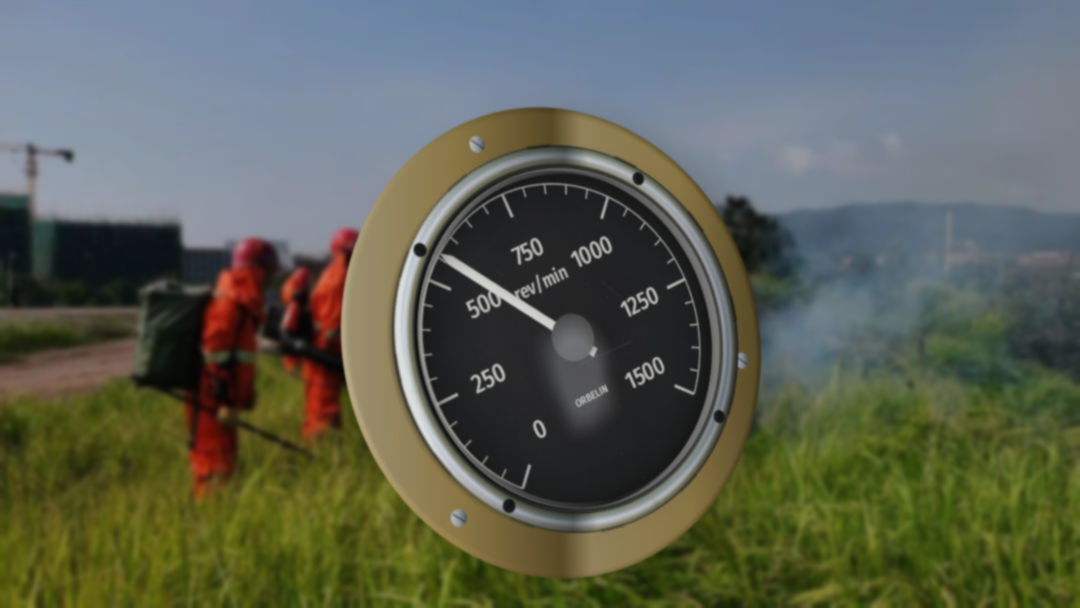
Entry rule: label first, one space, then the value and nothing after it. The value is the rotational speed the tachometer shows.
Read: 550 rpm
